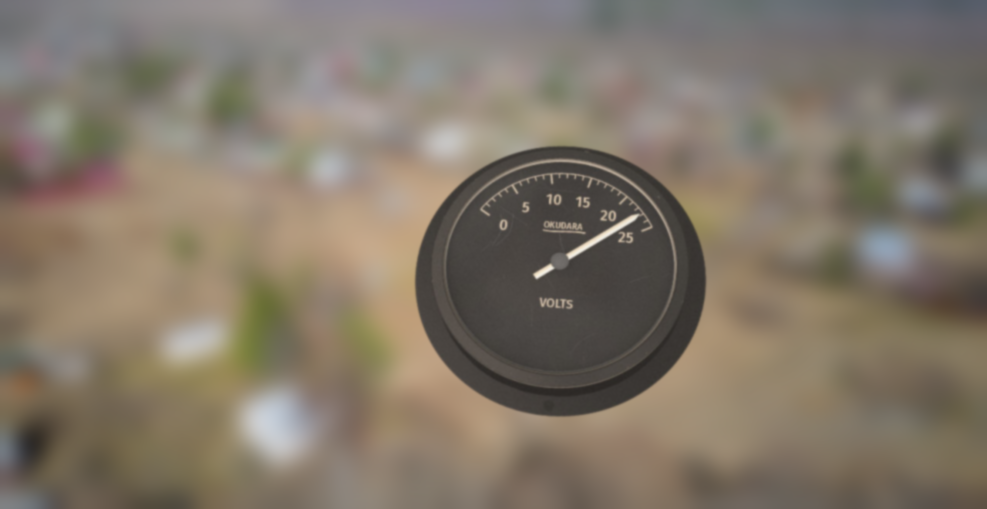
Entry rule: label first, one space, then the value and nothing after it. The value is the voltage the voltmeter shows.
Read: 23 V
